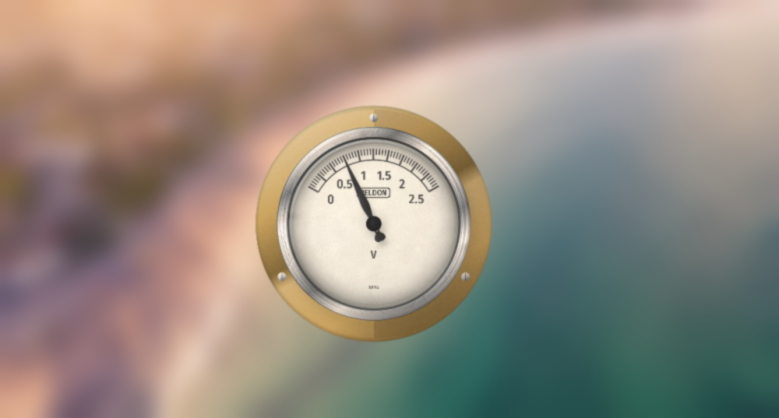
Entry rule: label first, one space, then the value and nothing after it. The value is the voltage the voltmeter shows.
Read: 0.75 V
